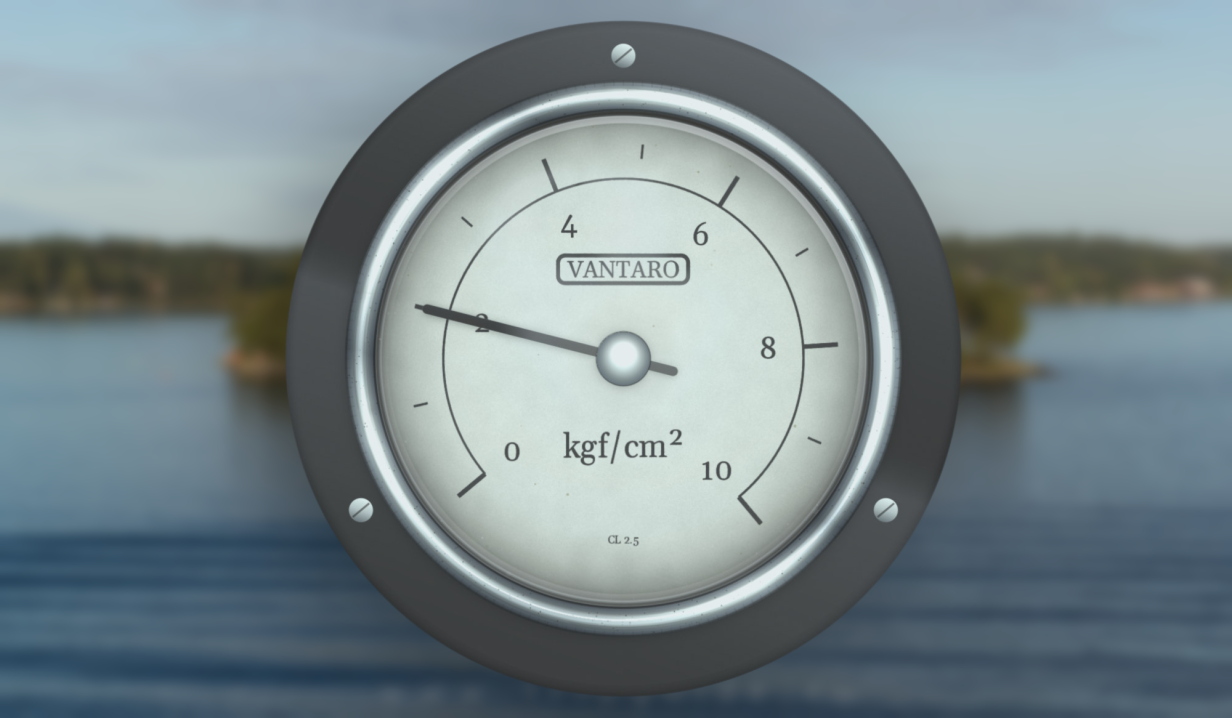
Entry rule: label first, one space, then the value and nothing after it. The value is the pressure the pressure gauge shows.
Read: 2 kg/cm²
